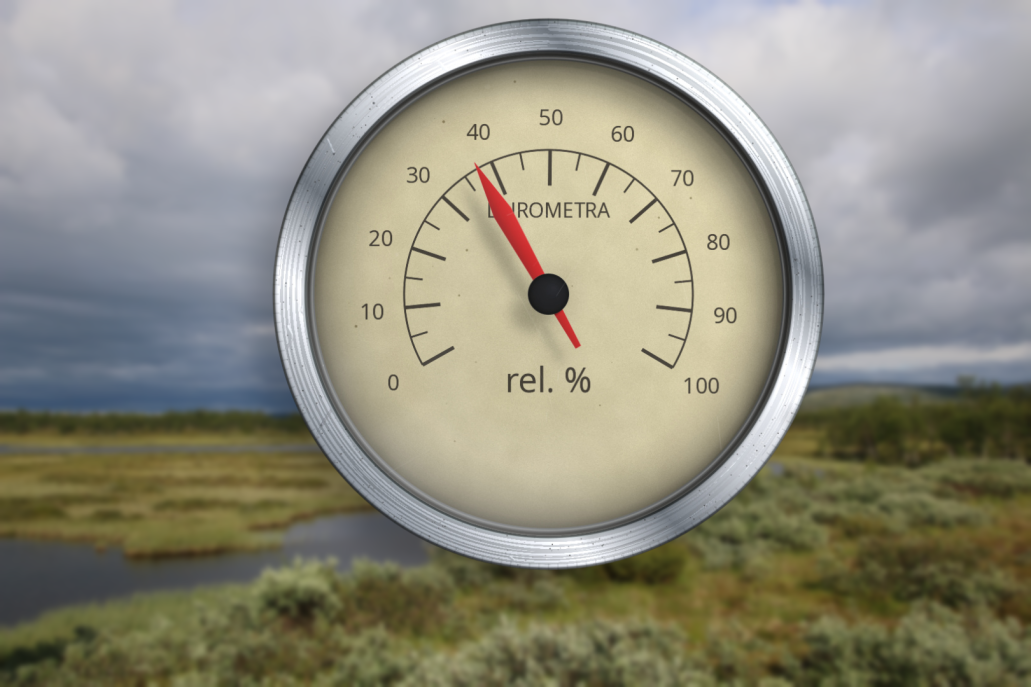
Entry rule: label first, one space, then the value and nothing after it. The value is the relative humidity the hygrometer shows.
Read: 37.5 %
